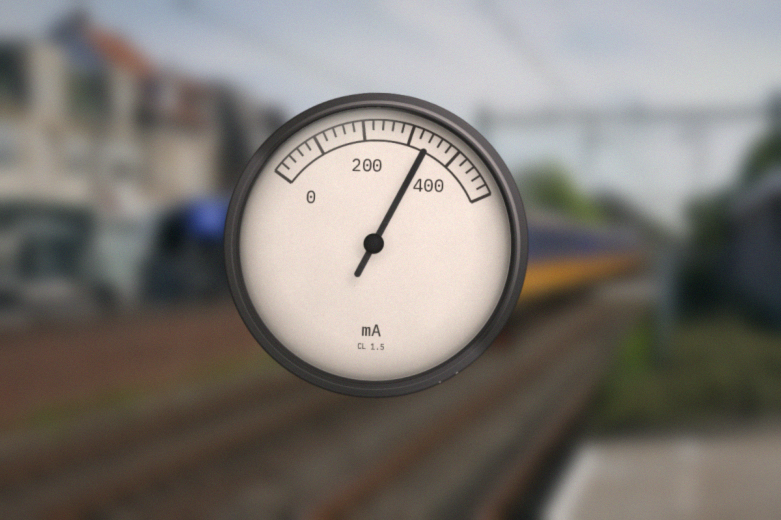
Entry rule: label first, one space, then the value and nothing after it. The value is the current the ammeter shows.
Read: 340 mA
